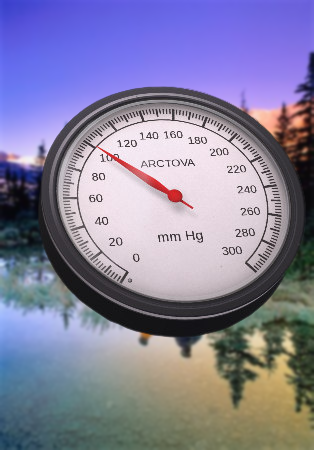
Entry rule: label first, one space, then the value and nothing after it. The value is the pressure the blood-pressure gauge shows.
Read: 100 mmHg
